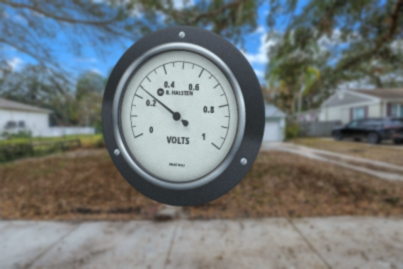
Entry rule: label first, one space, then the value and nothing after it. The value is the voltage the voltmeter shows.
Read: 0.25 V
